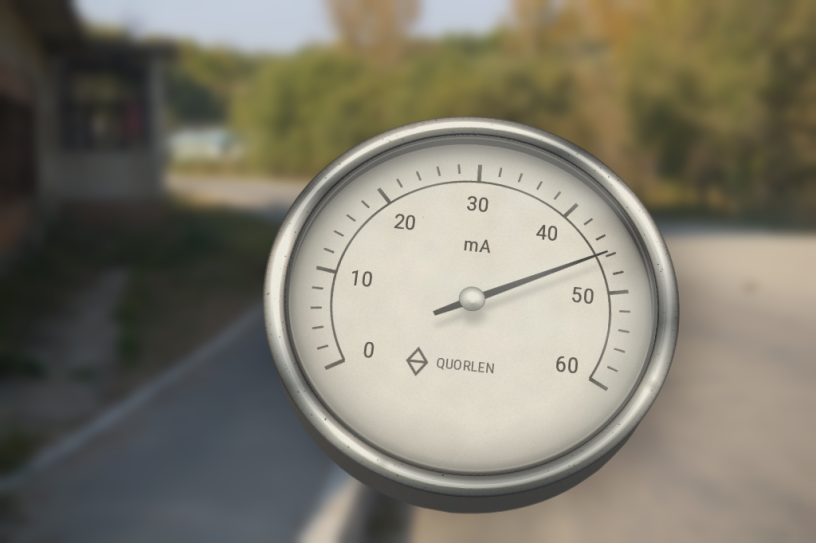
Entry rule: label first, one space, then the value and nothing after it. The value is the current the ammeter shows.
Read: 46 mA
